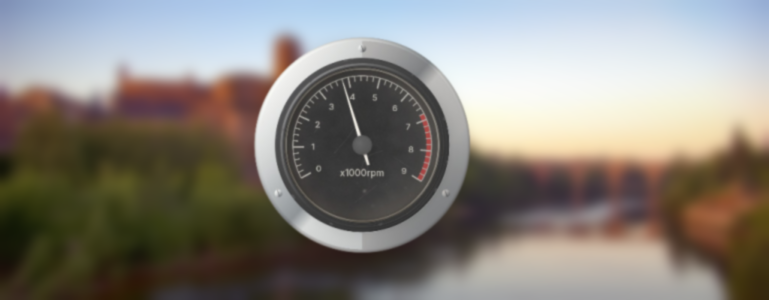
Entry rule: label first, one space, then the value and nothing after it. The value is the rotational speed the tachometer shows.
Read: 3800 rpm
